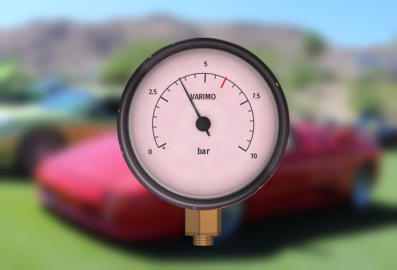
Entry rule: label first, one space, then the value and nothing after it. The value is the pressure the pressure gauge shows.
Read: 3.75 bar
